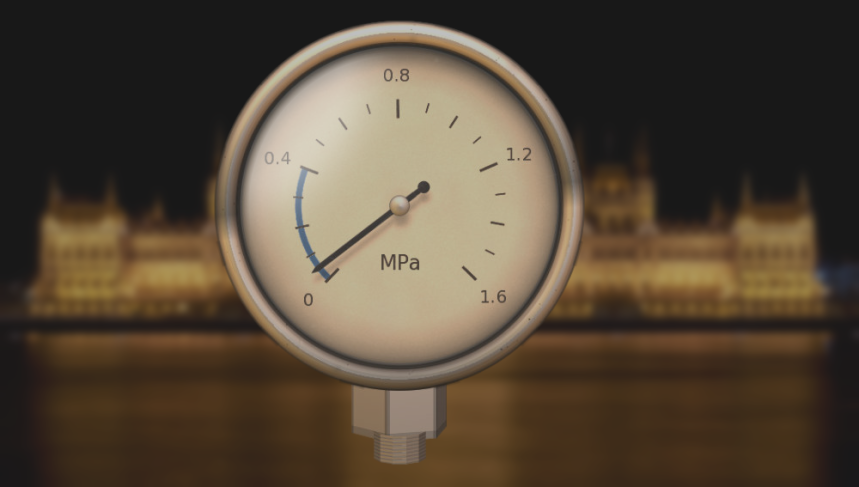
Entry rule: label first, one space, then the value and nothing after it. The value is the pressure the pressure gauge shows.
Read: 0.05 MPa
